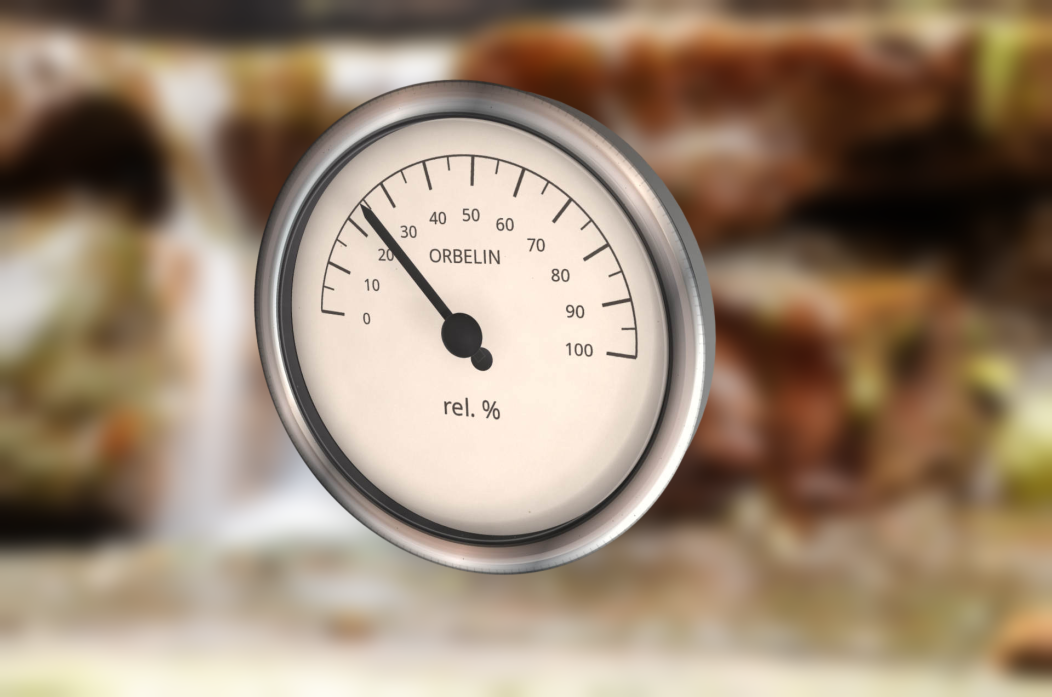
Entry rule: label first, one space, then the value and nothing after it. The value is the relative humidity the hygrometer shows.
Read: 25 %
